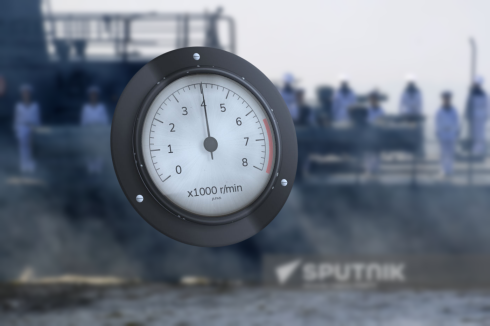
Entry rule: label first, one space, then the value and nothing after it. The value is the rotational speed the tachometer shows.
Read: 4000 rpm
